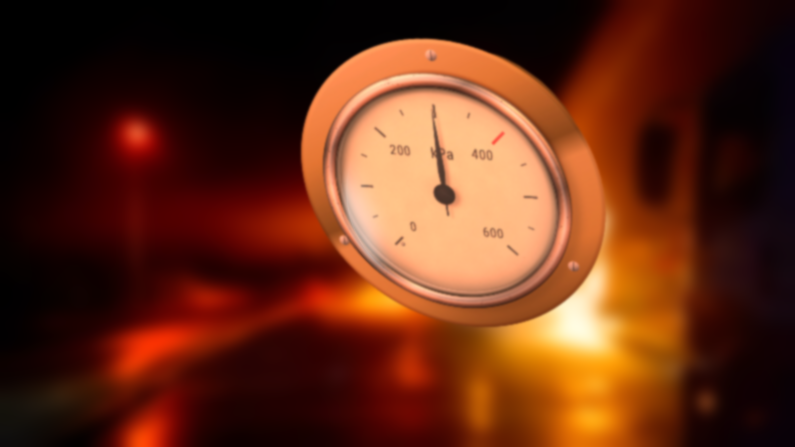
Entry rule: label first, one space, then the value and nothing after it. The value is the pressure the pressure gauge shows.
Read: 300 kPa
